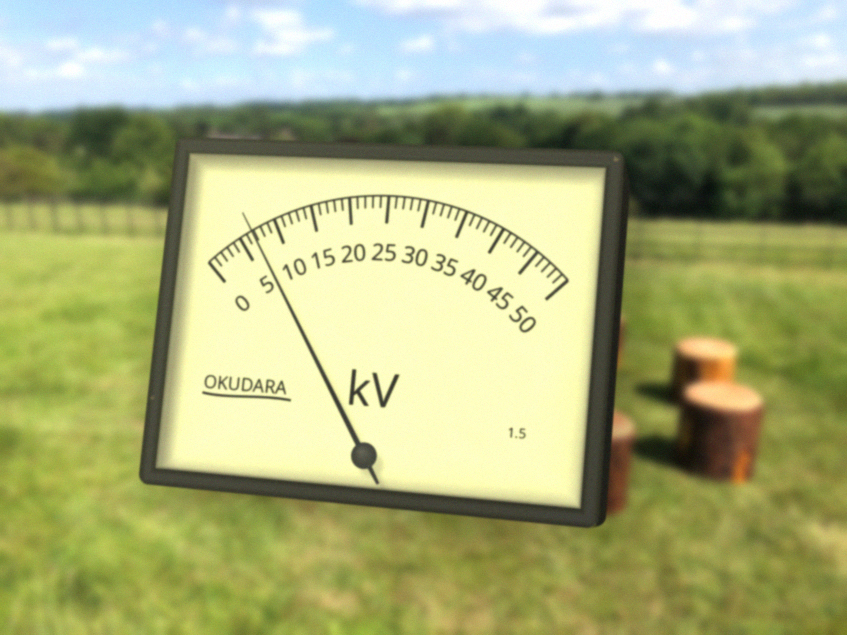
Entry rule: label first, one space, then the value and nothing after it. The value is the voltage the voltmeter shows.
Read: 7 kV
